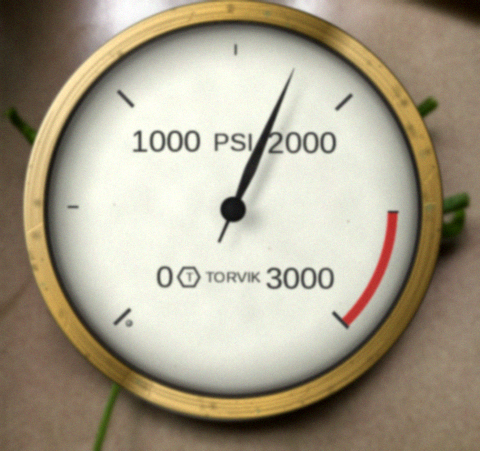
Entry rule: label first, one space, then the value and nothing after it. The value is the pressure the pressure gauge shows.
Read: 1750 psi
